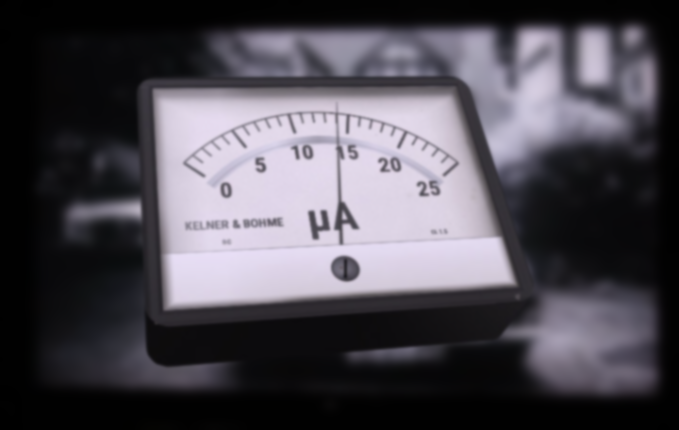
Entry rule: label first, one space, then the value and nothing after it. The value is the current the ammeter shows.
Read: 14 µA
